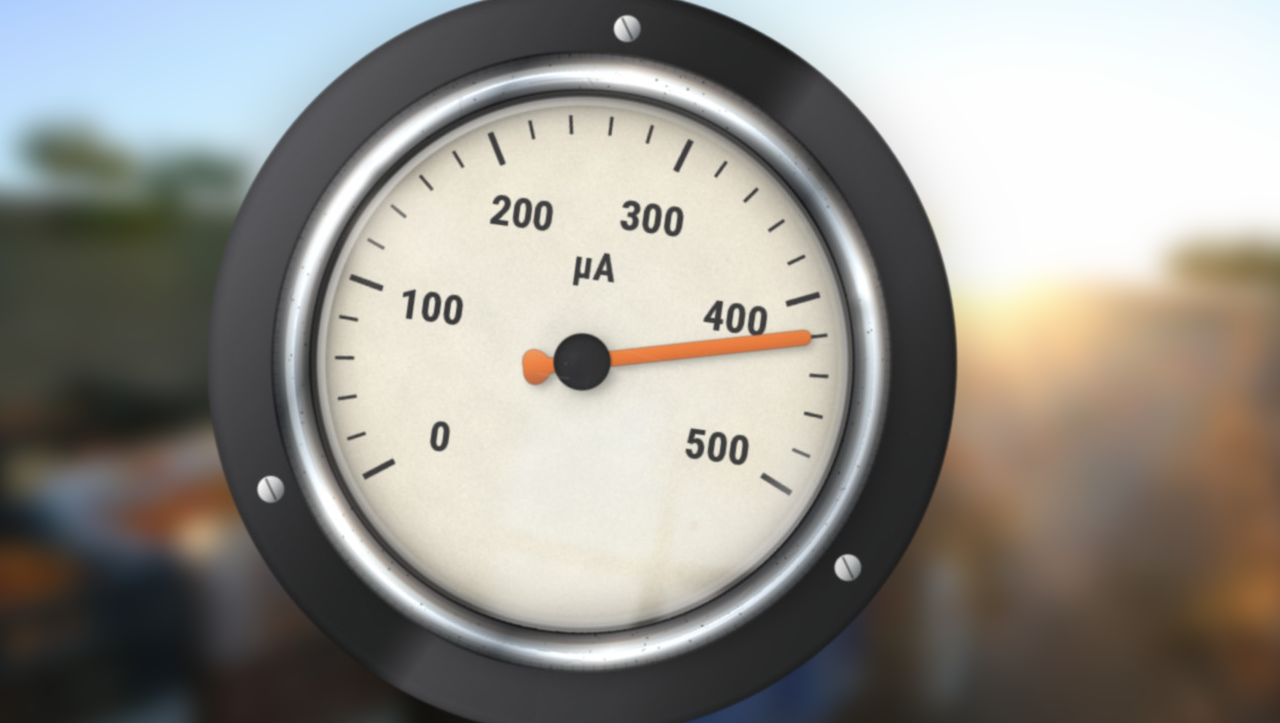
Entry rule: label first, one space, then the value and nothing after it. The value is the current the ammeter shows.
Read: 420 µA
